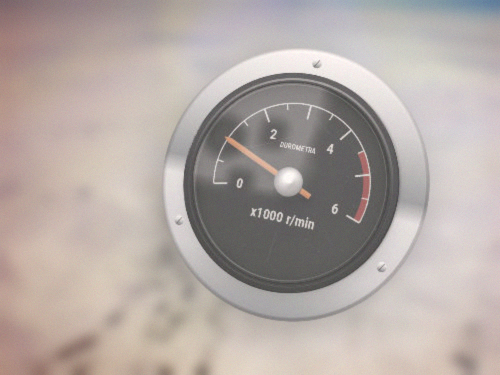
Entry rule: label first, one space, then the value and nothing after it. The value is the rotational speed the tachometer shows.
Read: 1000 rpm
